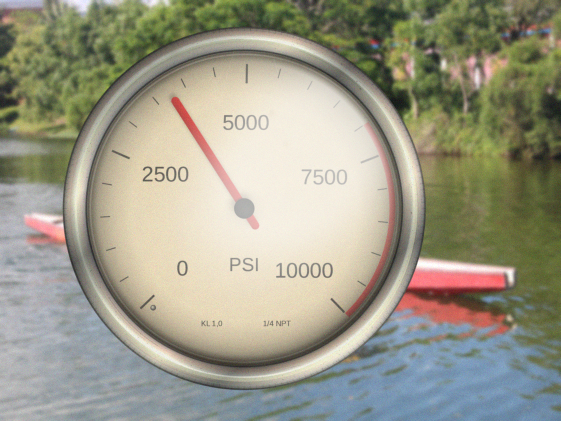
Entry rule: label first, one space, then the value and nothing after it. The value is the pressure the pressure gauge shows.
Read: 3750 psi
